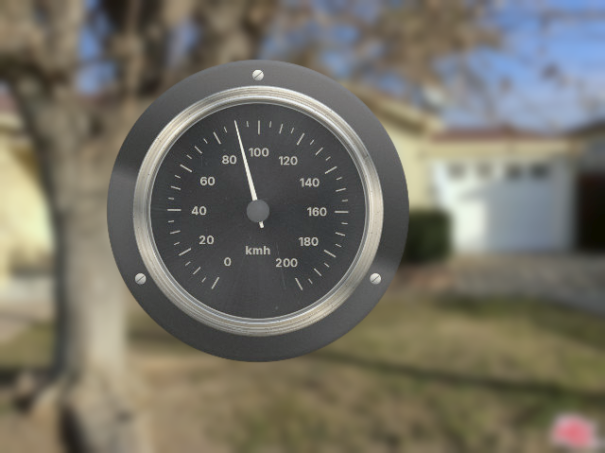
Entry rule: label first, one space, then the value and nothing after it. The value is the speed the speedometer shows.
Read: 90 km/h
